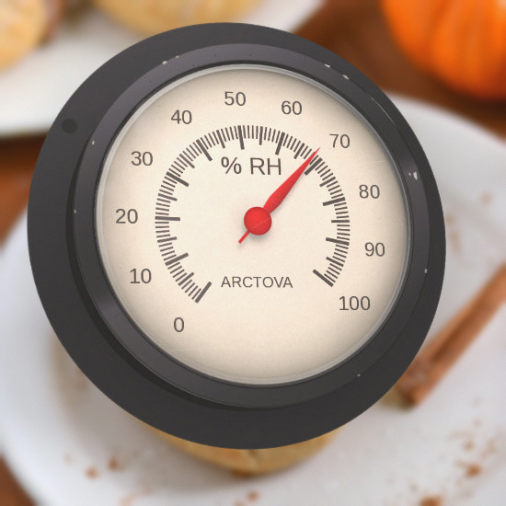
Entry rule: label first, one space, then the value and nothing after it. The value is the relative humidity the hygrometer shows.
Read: 68 %
